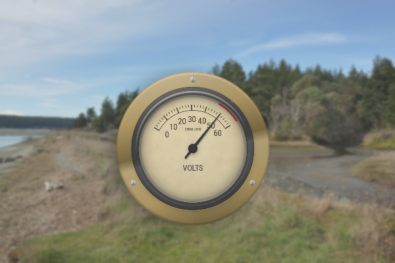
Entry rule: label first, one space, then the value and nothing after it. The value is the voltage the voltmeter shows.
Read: 50 V
